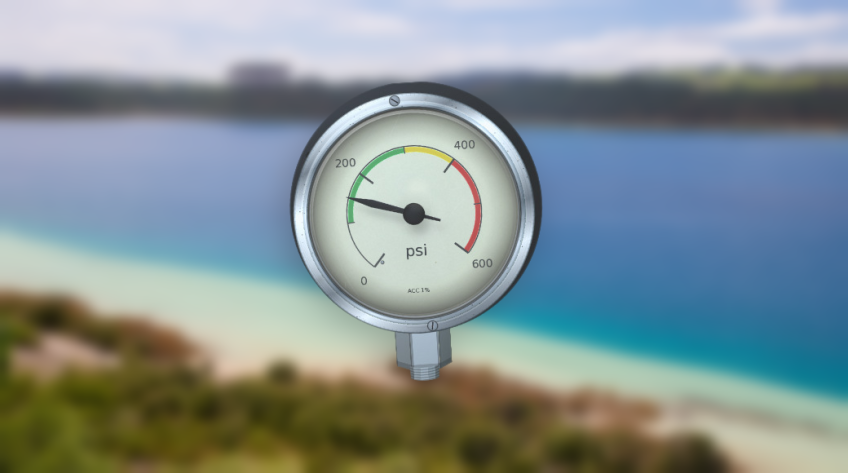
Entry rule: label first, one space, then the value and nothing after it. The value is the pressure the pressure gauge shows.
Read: 150 psi
